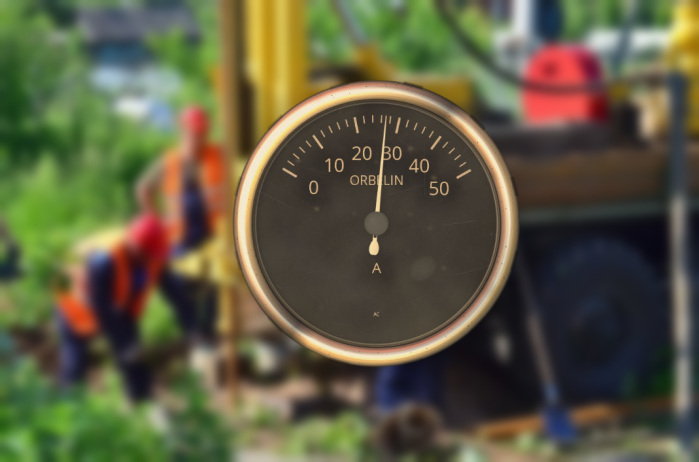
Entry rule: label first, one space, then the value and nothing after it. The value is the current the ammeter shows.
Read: 27 A
